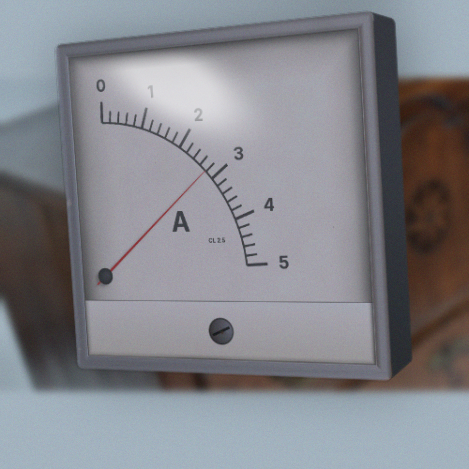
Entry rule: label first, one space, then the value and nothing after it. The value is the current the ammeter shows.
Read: 2.8 A
